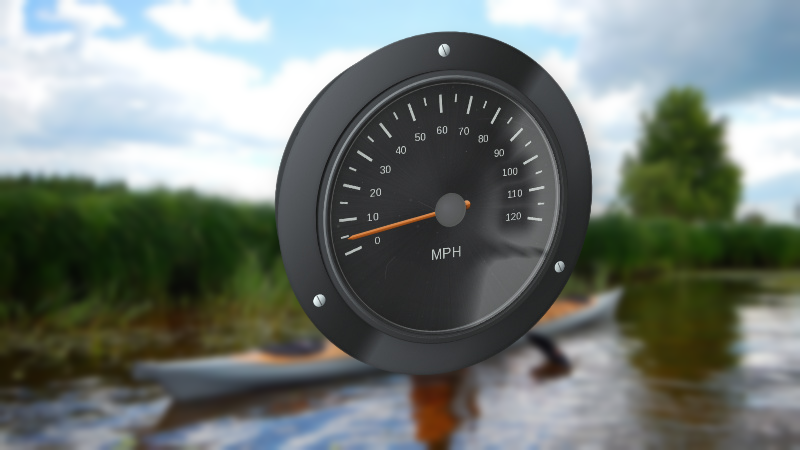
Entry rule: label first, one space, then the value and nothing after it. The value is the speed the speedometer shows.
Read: 5 mph
